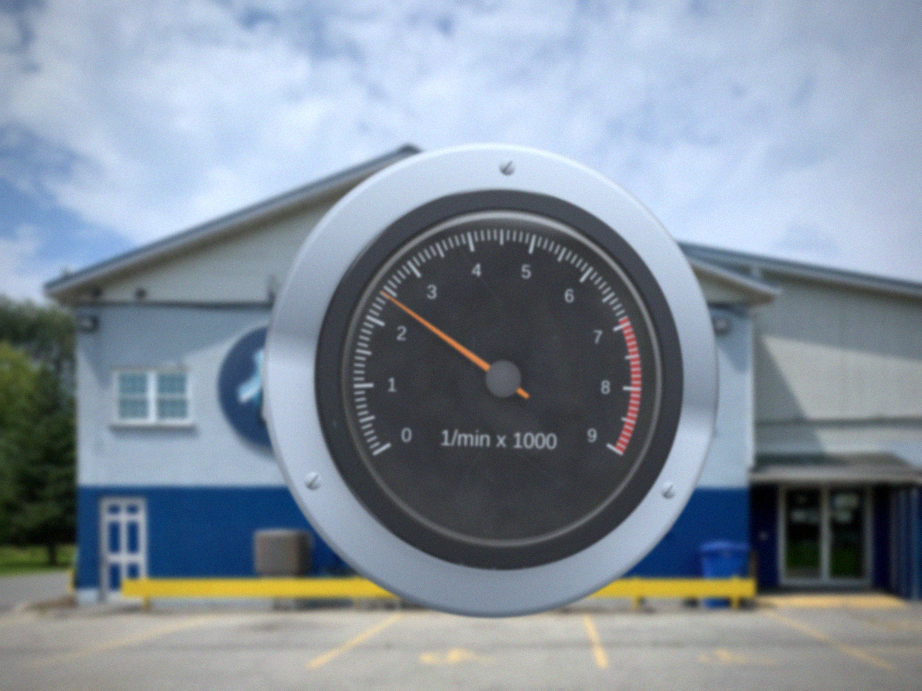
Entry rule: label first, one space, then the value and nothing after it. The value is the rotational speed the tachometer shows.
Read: 2400 rpm
